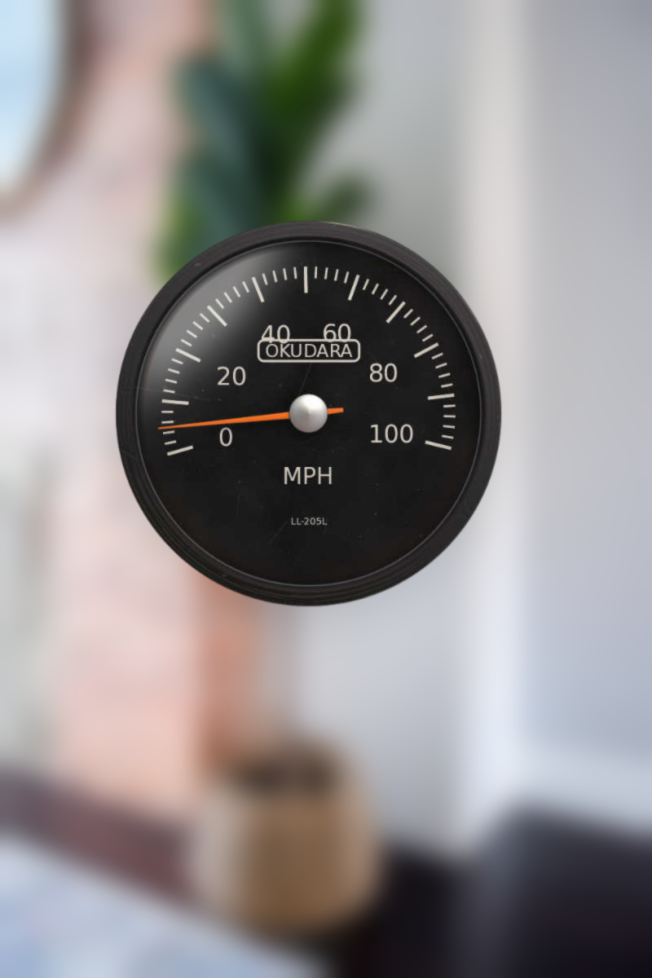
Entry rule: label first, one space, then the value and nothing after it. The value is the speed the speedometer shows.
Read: 5 mph
